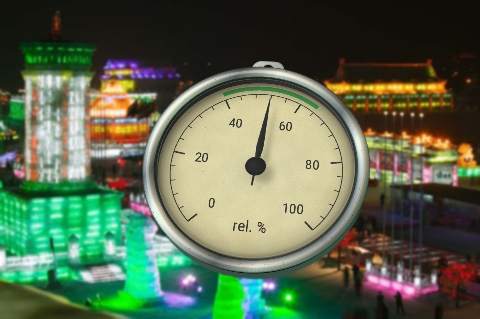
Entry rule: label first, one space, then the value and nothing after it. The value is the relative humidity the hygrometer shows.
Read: 52 %
